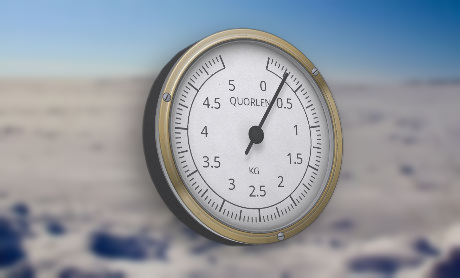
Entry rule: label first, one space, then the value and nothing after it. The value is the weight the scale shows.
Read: 0.25 kg
